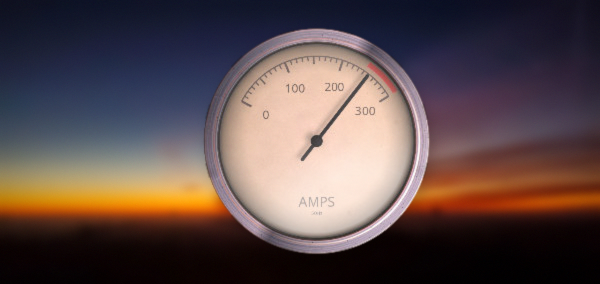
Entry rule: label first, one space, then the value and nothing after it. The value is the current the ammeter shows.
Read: 250 A
